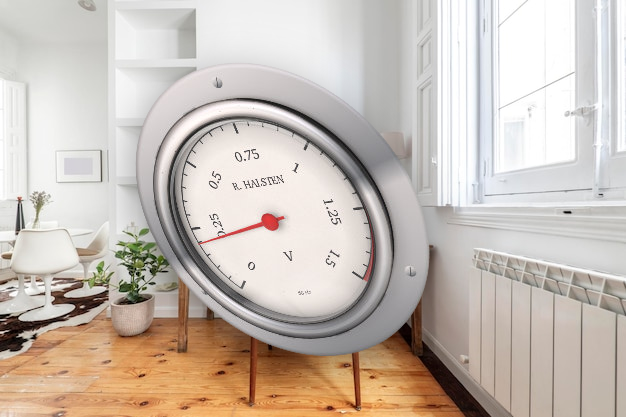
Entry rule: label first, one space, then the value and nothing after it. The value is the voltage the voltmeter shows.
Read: 0.2 V
